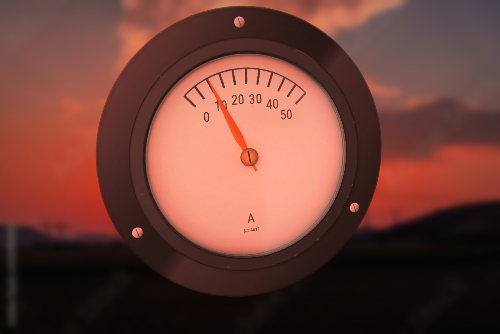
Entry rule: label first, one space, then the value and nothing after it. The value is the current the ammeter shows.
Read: 10 A
